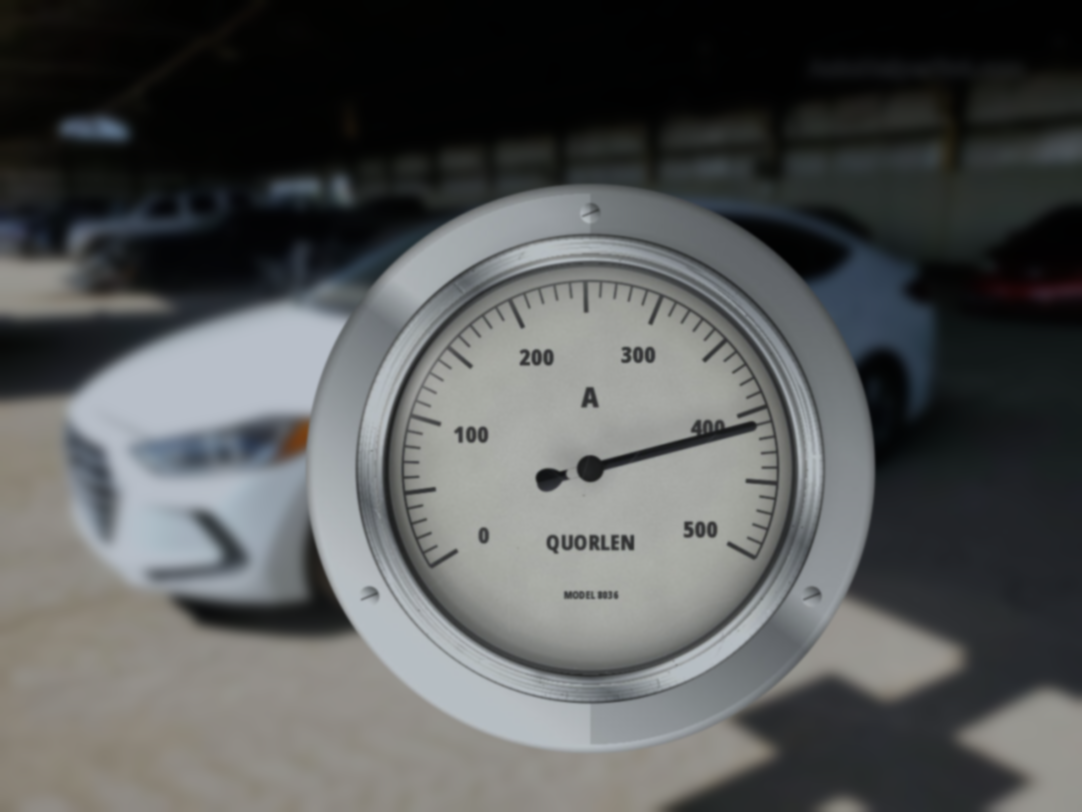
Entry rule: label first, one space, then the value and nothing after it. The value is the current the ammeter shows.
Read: 410 A
